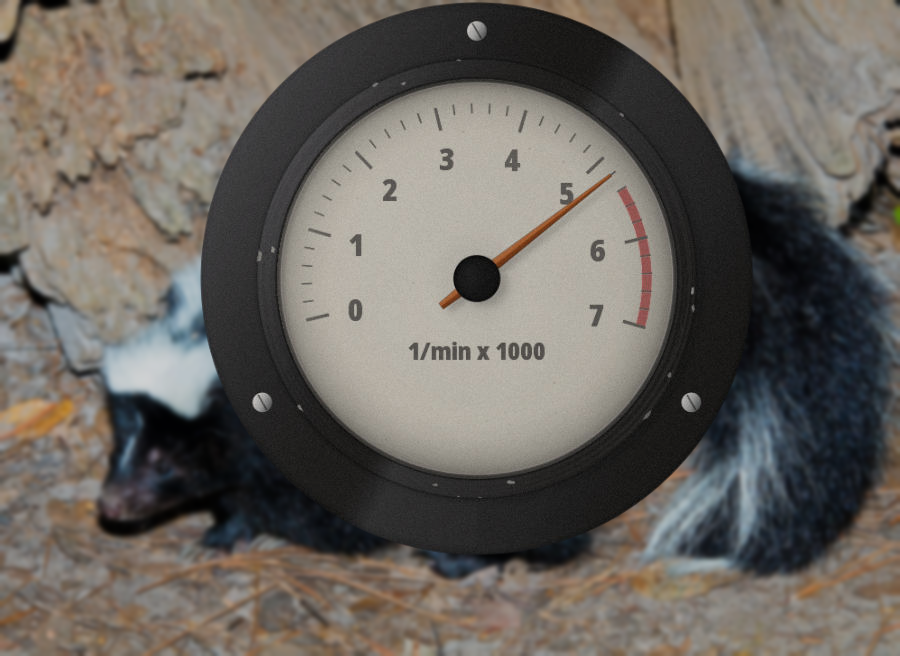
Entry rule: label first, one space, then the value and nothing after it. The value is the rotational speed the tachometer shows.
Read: 5200 rpm
